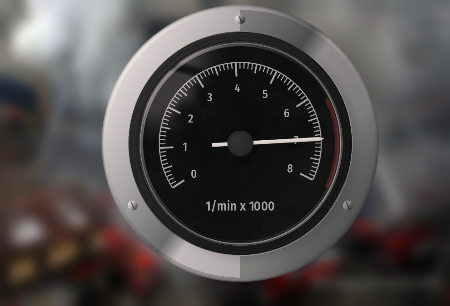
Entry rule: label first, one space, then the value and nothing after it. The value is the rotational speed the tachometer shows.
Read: 7000 rpm
